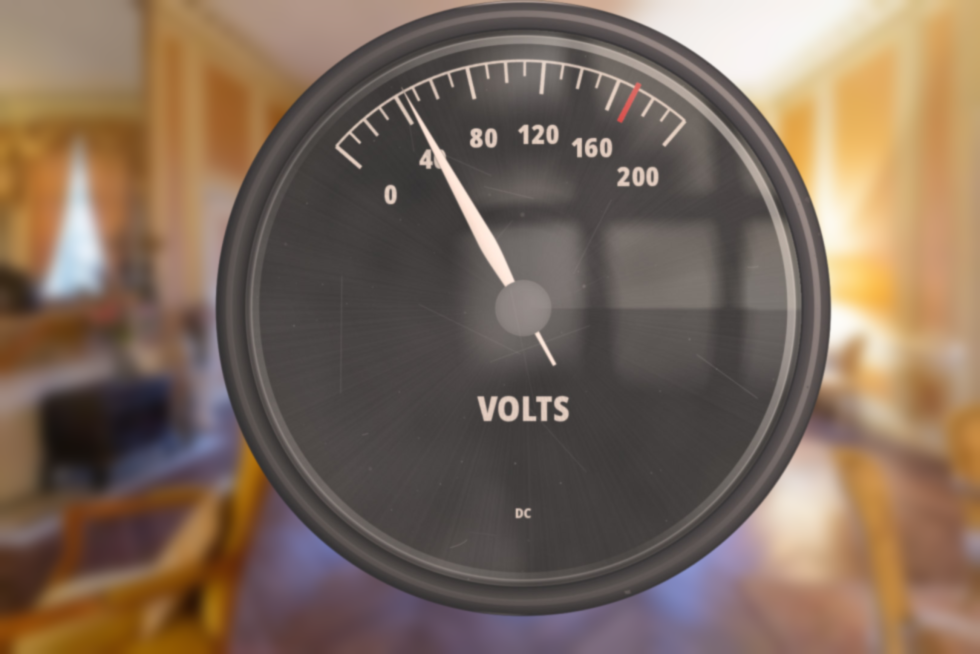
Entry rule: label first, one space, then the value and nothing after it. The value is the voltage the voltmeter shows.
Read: 45 V
